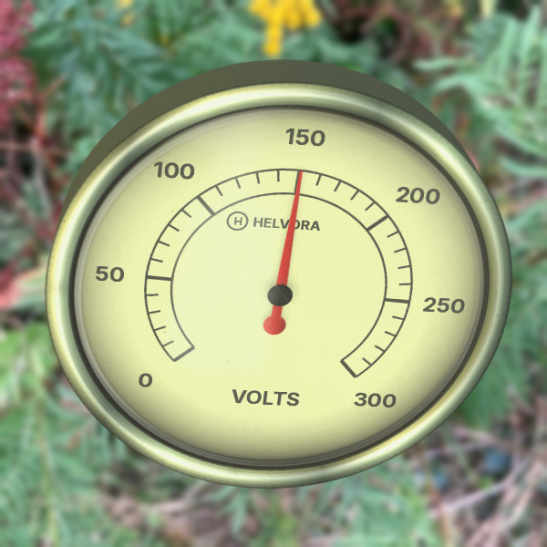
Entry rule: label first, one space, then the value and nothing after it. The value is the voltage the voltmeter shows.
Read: 150 V
